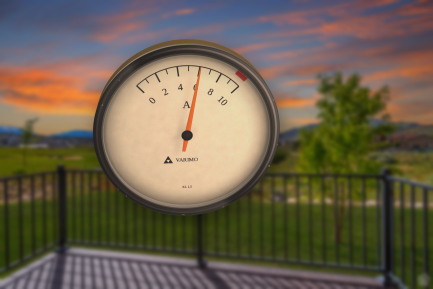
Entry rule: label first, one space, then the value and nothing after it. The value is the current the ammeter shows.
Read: 6 A
